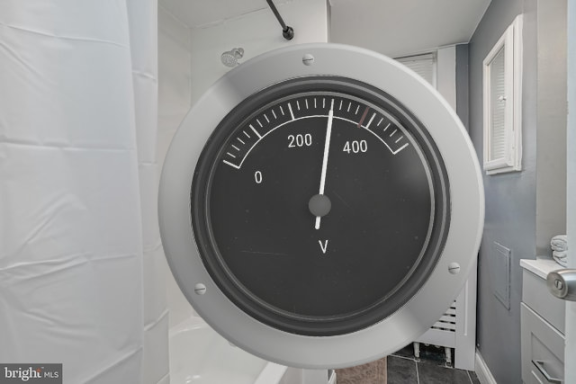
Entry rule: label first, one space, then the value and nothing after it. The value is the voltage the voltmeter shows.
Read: 300 V
